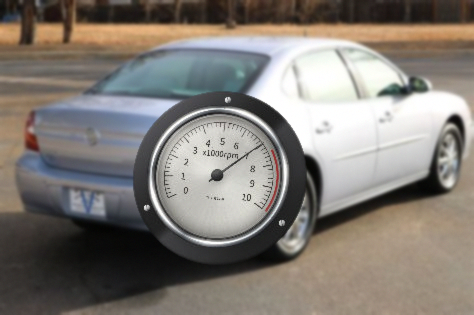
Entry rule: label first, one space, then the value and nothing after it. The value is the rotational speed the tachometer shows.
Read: 7000 rpm
